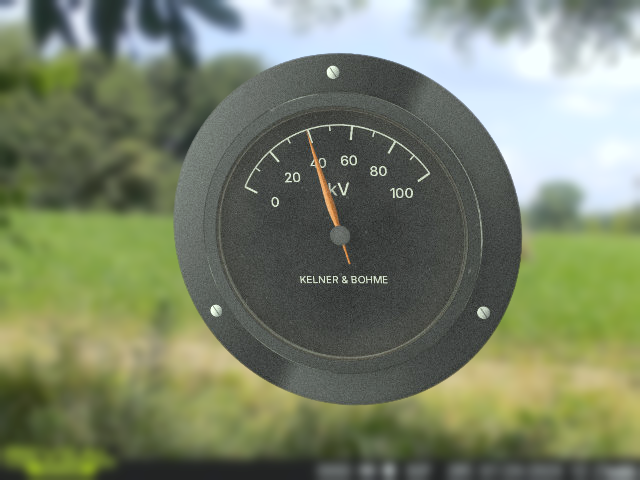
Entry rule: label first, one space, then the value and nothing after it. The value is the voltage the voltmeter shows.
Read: 40 kV
